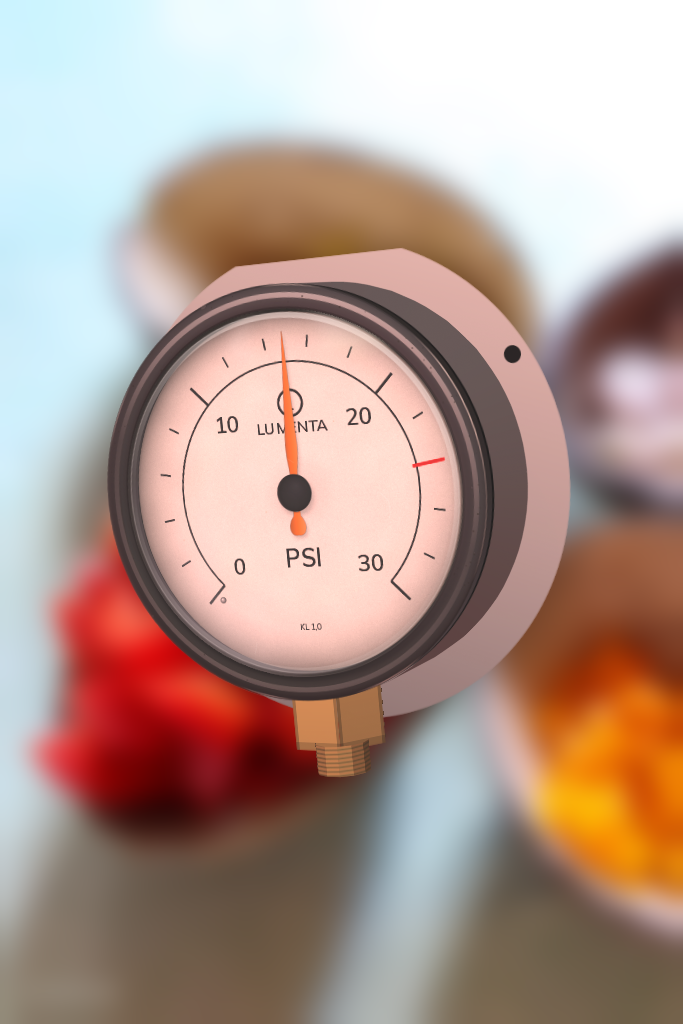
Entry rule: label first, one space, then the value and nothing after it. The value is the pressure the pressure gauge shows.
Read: 15 psi
